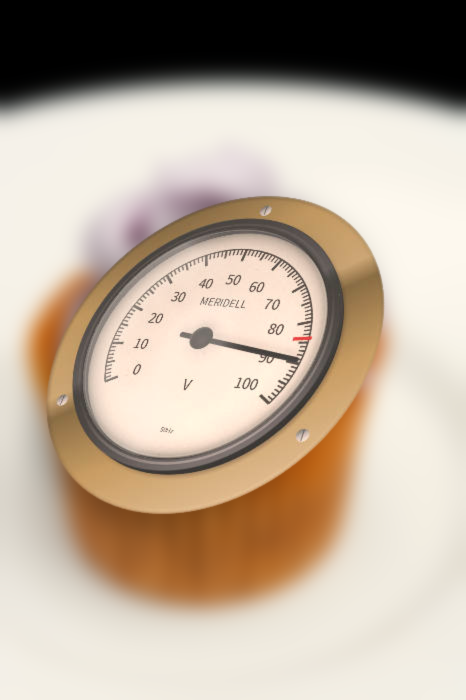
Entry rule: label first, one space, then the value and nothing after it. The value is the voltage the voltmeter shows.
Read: 90 V
